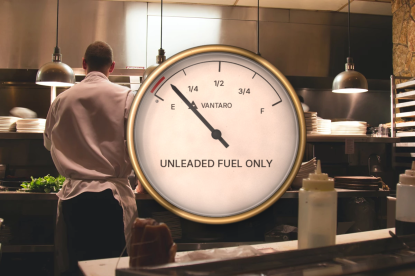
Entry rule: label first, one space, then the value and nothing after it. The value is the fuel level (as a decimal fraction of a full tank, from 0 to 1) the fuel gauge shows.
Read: 0.125
